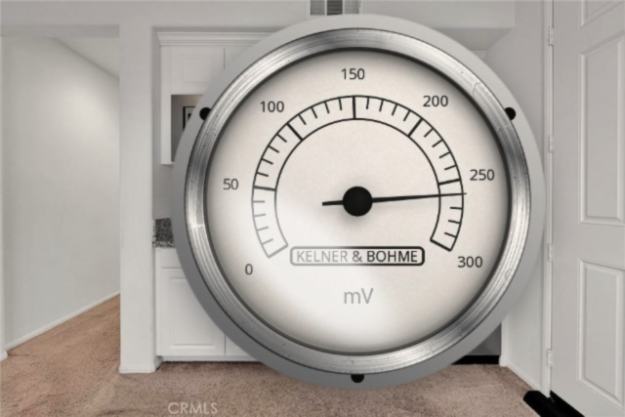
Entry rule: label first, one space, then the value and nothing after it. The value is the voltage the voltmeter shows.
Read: 260 mV
